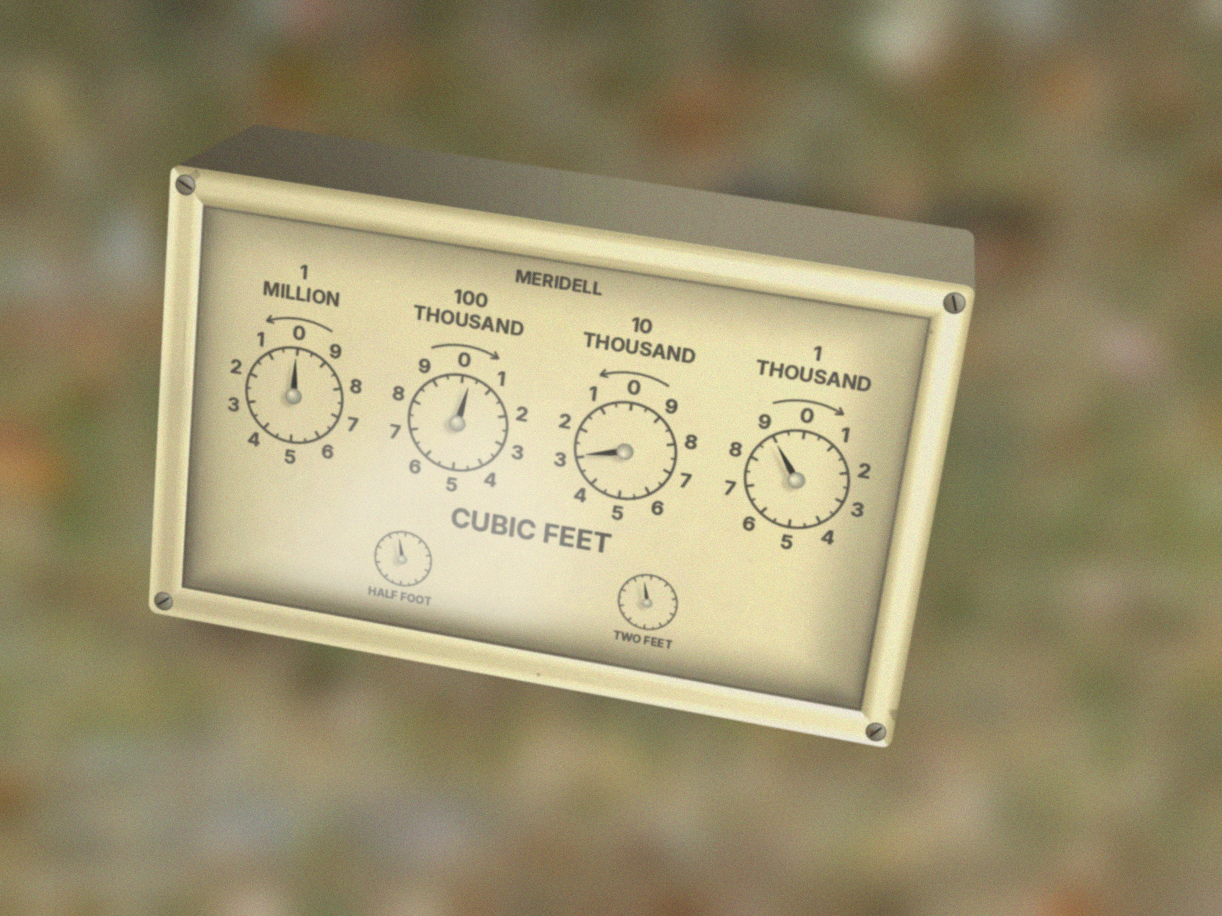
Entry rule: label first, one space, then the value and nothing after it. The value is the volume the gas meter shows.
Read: 2900 ft³
